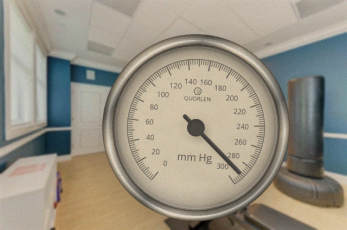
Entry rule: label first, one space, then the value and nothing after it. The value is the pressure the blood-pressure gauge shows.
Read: 290 mmHg
